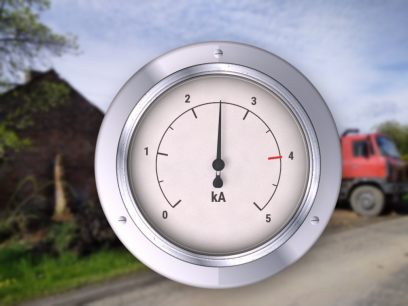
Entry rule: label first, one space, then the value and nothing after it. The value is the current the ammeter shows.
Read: 2.5 kA
